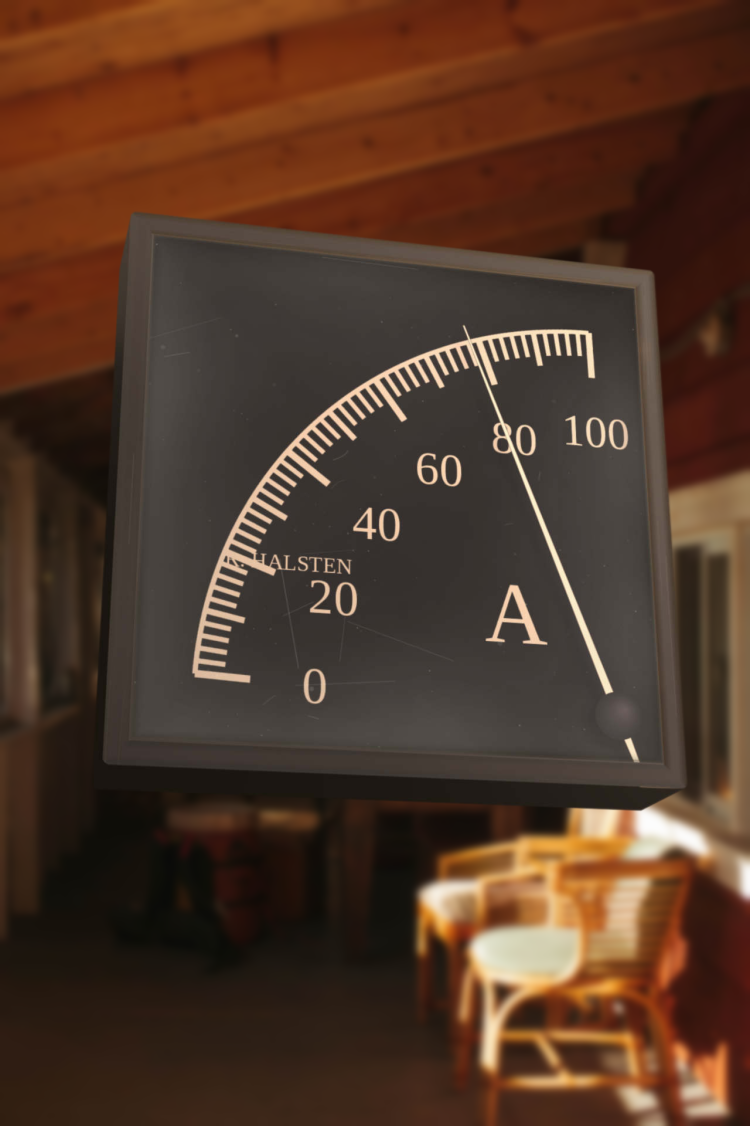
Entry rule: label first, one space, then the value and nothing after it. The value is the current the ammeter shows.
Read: 78 A
